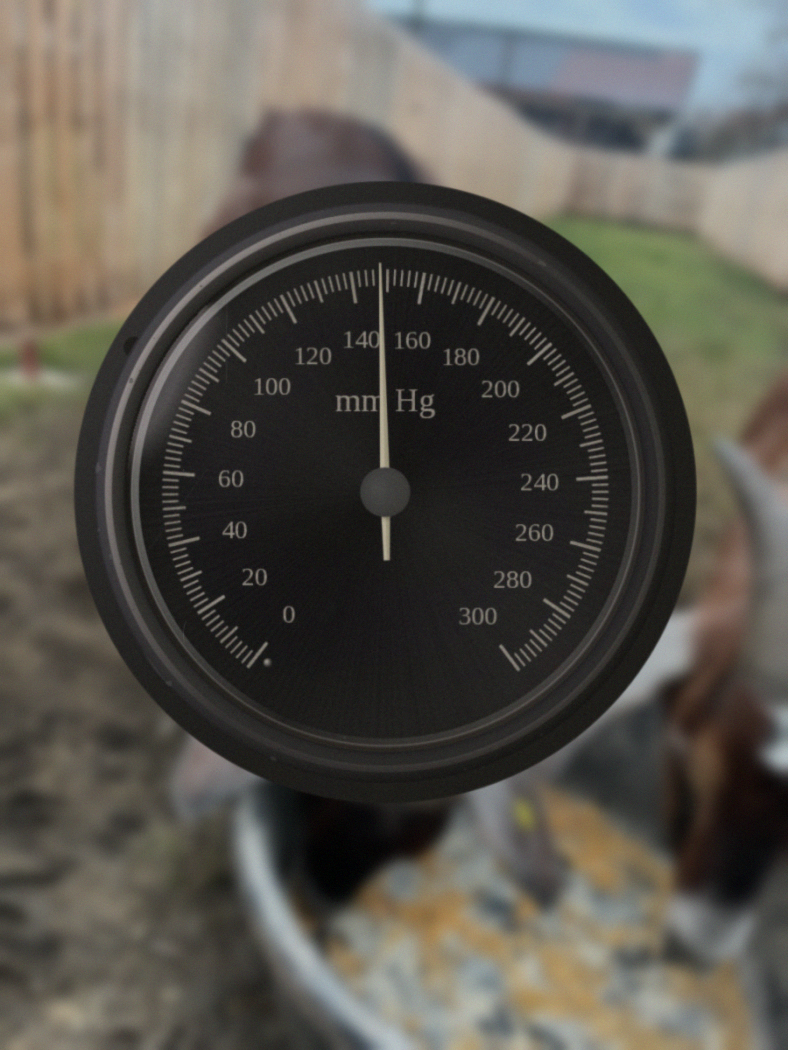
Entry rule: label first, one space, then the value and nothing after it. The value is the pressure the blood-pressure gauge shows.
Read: 148 mmHg
